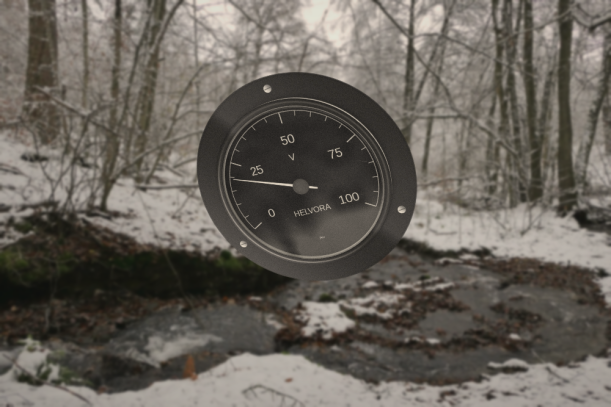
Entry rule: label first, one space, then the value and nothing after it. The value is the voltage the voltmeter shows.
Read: 20 V
